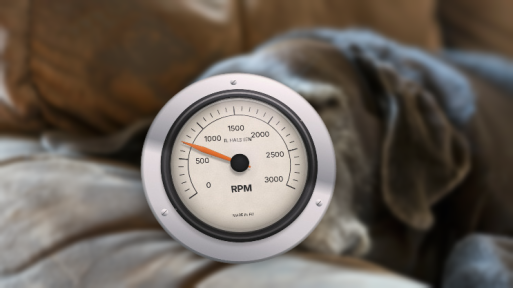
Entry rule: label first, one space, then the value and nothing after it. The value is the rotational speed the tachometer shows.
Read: 700 rpm
